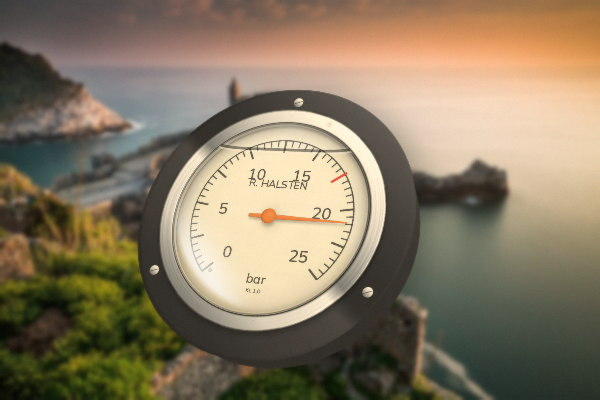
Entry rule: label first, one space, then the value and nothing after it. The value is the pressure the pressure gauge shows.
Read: 21 bar
